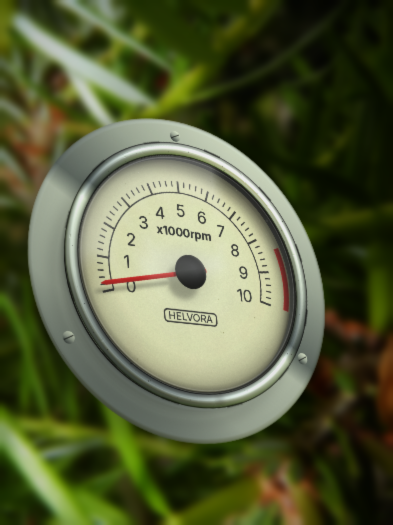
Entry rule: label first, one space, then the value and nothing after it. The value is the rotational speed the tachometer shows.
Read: 200 rpm
